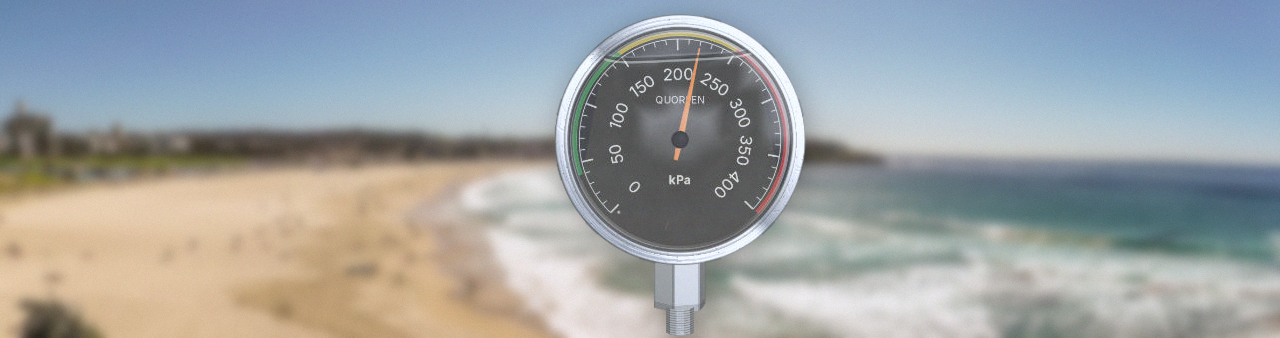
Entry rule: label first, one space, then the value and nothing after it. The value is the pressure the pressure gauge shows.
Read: 220 kPa
